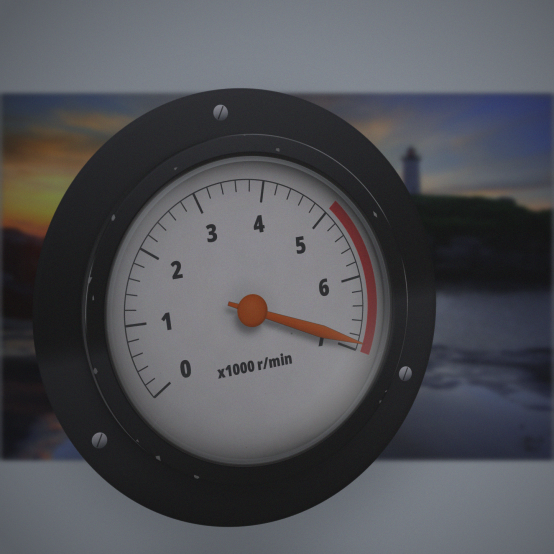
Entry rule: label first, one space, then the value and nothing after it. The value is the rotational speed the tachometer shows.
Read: 6900 rpm
